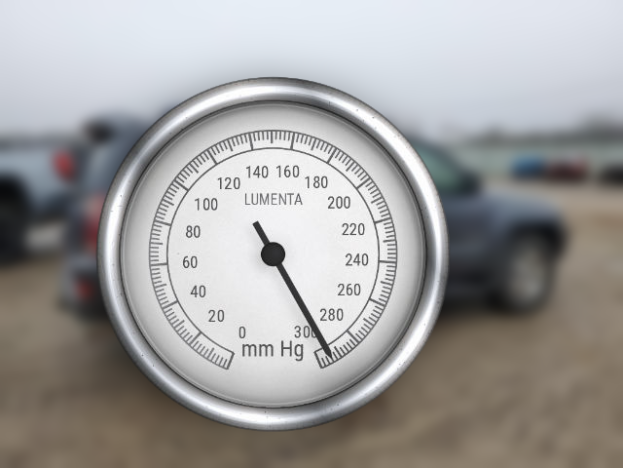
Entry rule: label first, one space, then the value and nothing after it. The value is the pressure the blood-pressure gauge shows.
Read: 294 mmHg
